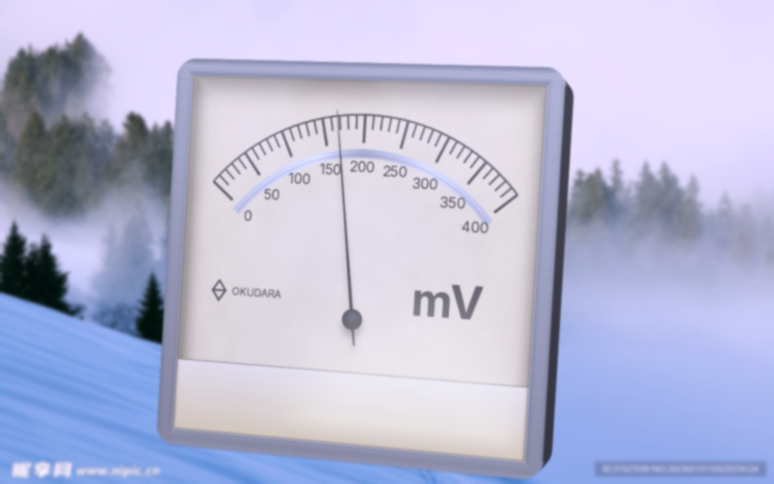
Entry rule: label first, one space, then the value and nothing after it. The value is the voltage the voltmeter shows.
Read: 170 mV
